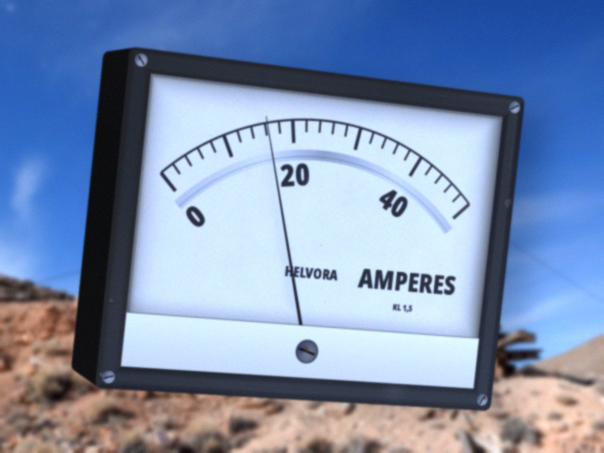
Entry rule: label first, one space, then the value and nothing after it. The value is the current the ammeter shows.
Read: 16 A
